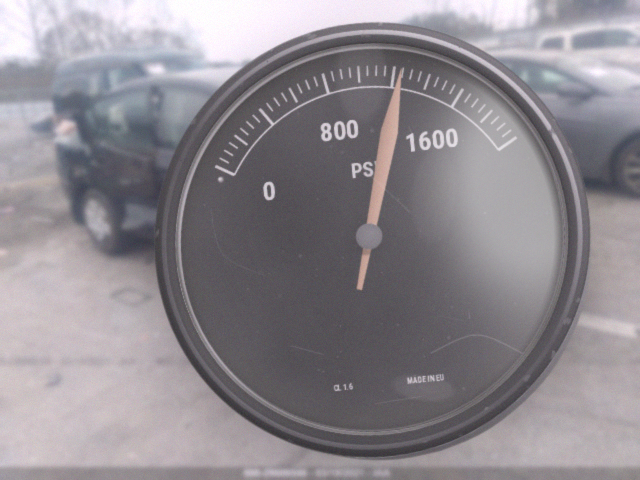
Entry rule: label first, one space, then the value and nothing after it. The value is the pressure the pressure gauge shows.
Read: 1250 psi
